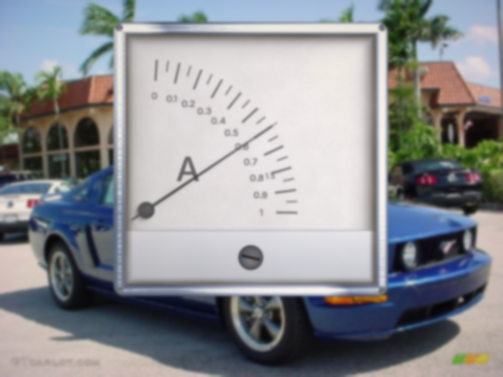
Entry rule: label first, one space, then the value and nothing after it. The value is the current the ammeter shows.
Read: 0.6 A
